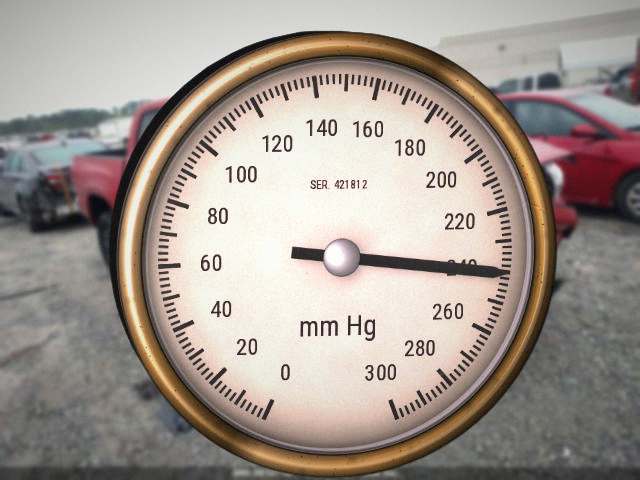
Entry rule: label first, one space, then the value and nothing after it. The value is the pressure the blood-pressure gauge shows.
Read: 240 mmHg
